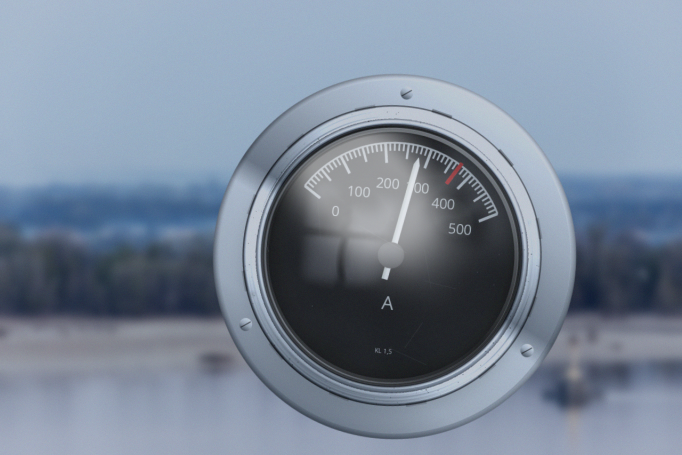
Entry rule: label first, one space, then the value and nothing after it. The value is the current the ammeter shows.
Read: 280 A
